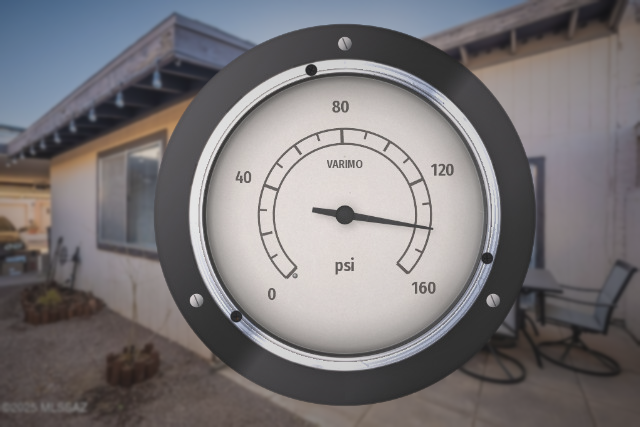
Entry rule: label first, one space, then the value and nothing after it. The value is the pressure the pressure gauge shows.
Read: 140 psi
